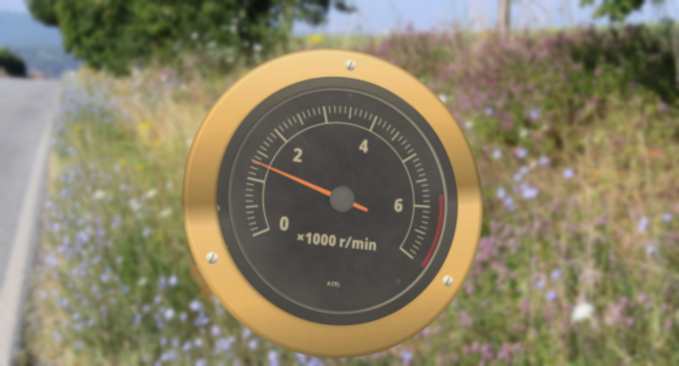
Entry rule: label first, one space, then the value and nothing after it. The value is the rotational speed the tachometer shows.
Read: 1300 rpm
